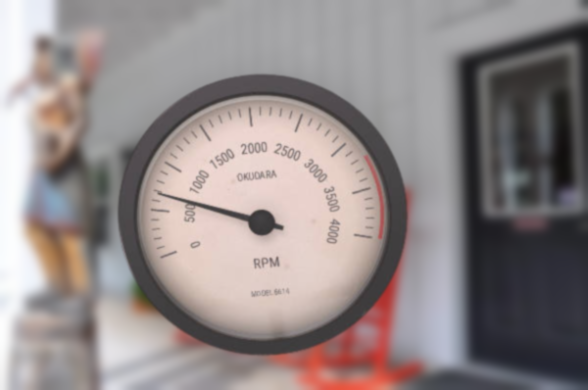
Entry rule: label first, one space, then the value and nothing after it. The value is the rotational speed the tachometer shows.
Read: 700 rpm
